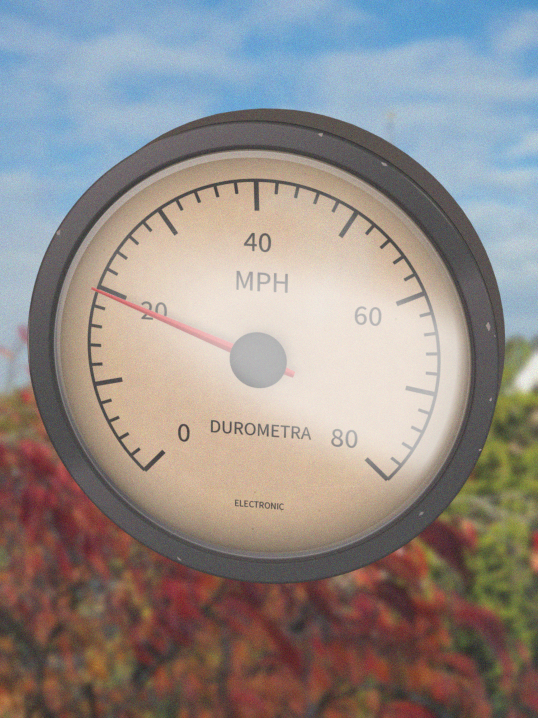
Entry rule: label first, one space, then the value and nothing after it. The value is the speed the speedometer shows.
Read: 20 mph
